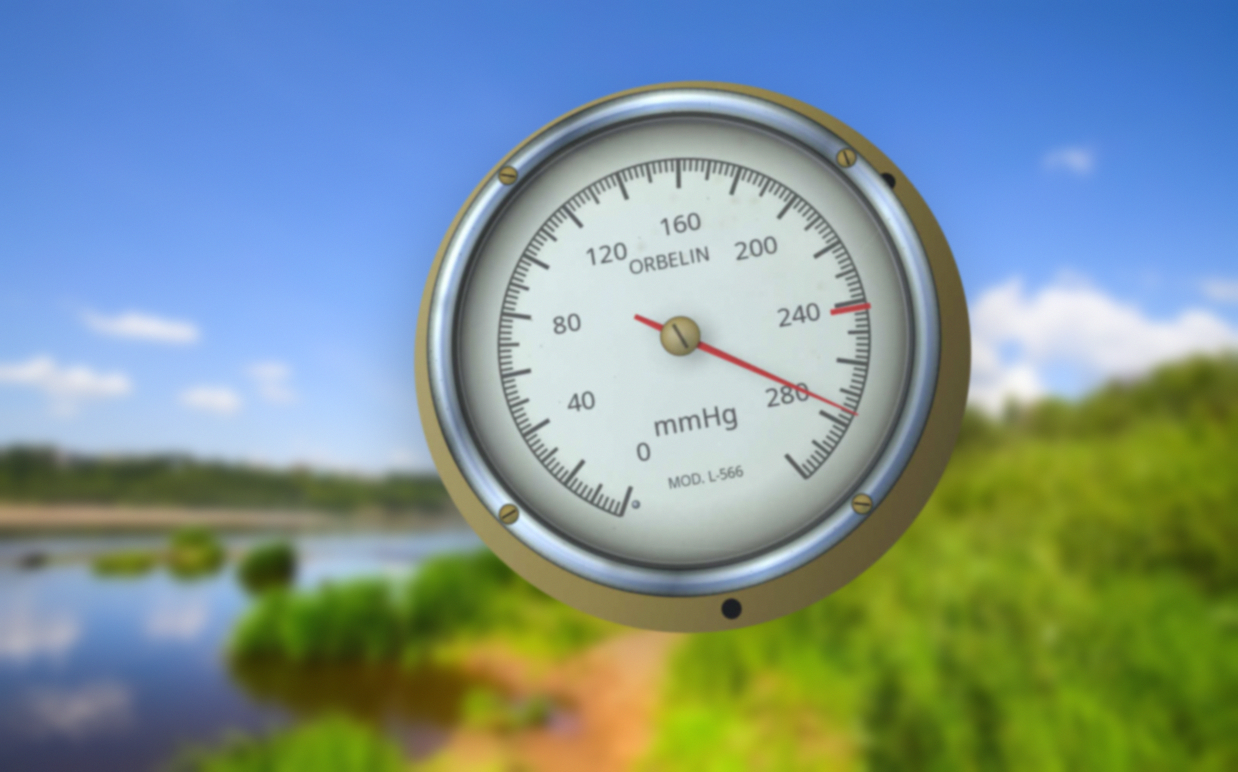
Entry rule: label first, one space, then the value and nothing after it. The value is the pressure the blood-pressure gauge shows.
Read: 276 mmHg
